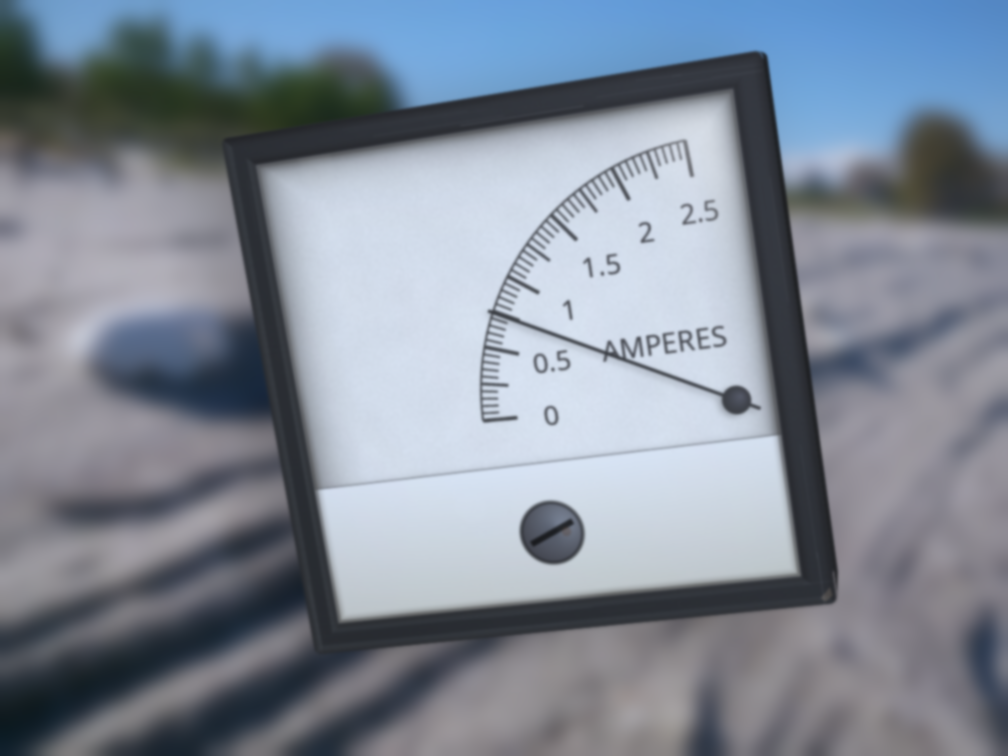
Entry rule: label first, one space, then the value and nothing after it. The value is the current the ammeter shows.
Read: 0.75 A
